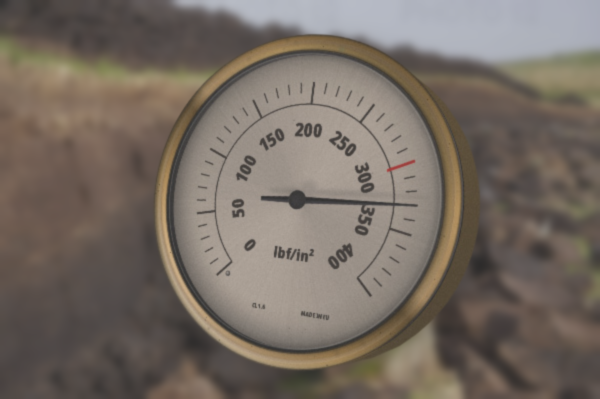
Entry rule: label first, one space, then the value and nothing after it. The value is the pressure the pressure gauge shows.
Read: 330 psi
